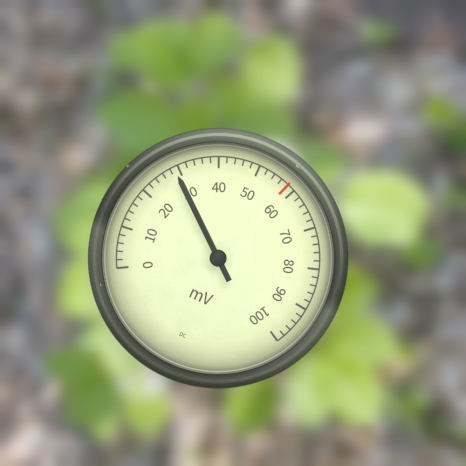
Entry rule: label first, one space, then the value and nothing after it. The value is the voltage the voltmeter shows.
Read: 29 mV
